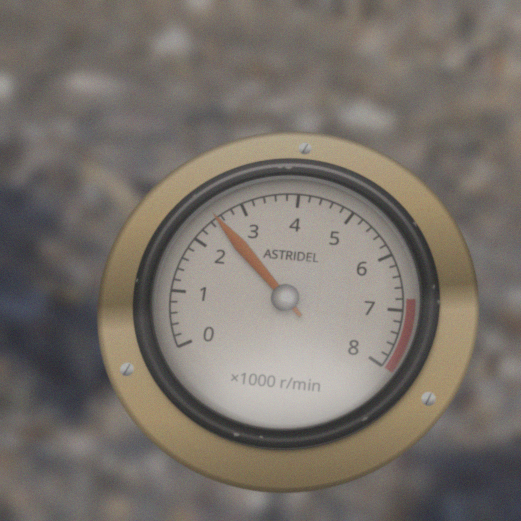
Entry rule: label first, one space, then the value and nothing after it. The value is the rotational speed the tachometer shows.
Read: 2500 rpm
